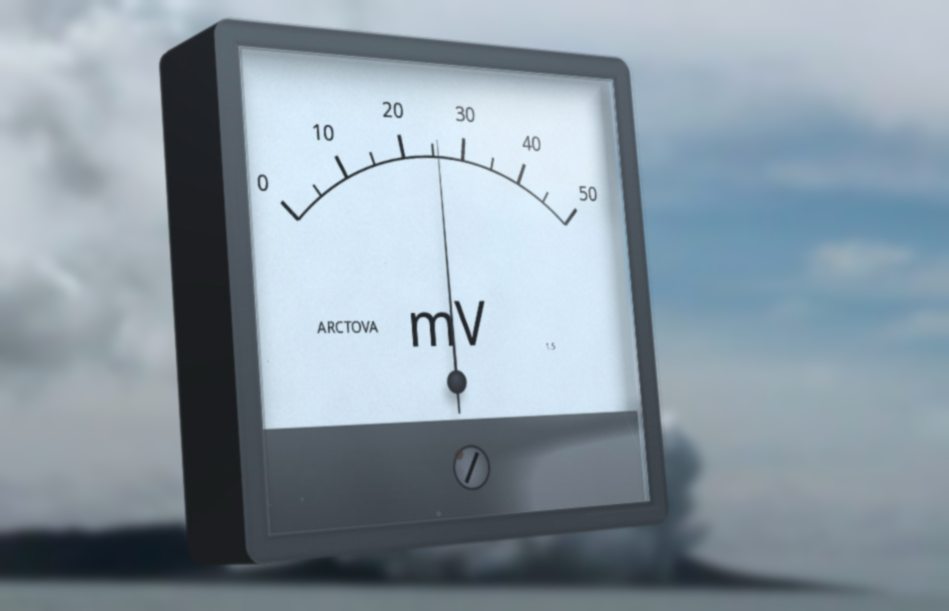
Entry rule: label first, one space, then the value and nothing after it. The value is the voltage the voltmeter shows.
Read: 25 mV
